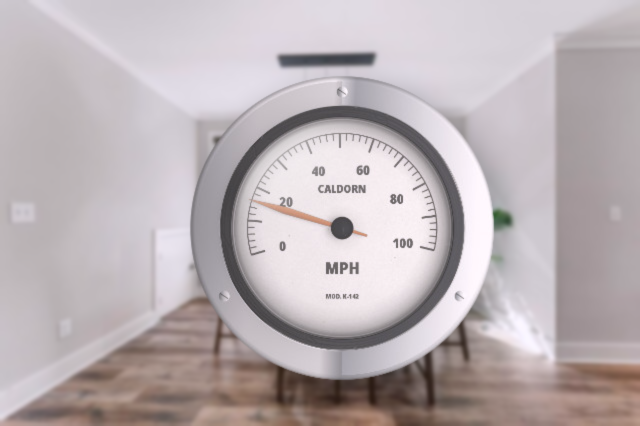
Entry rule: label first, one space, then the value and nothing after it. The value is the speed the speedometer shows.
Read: 16 mph
